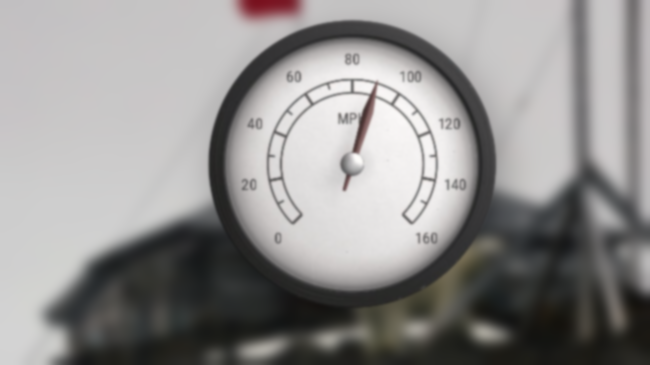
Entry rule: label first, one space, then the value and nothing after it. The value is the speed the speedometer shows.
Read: 90 mph
